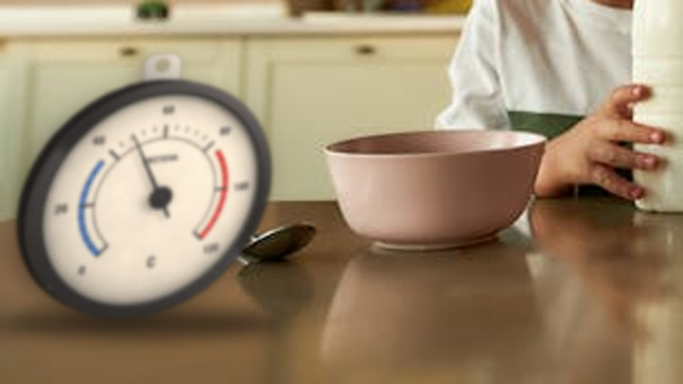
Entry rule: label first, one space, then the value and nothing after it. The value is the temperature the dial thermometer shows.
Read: 48 °C
